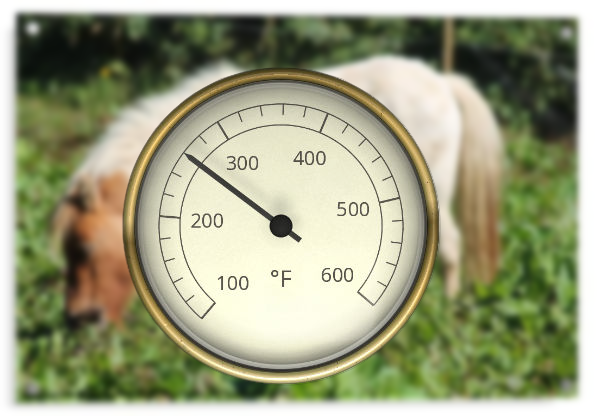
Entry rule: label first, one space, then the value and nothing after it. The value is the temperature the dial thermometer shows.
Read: 260 °F
